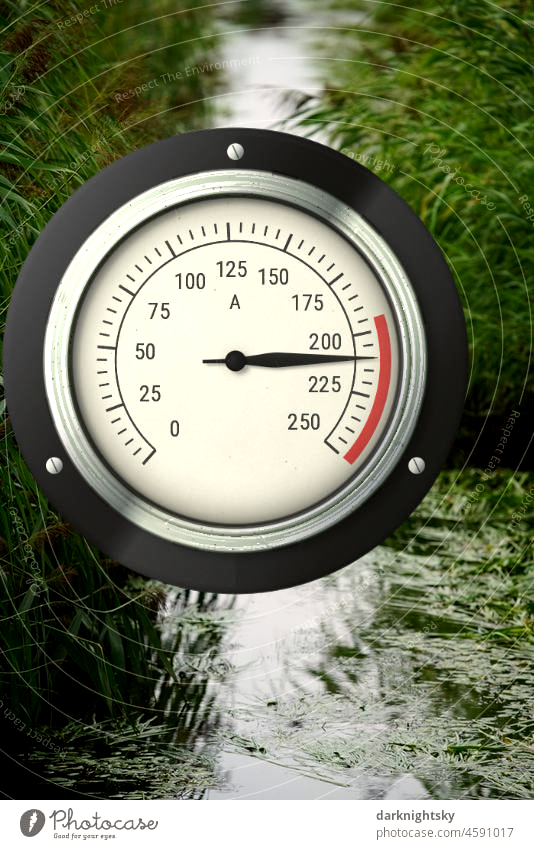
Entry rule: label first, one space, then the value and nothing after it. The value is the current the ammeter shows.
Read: 210 A
